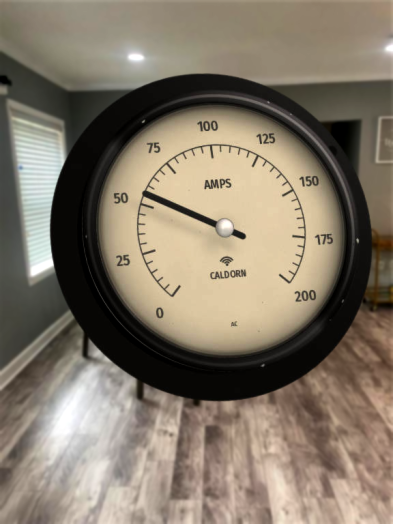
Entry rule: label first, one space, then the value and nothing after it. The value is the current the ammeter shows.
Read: 55 A
